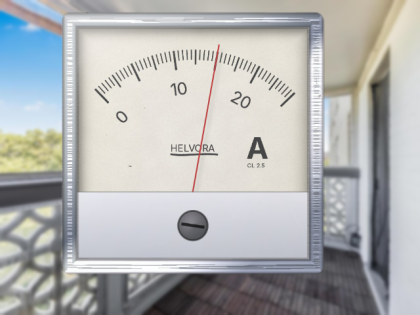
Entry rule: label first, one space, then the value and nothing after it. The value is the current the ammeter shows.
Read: 15 A
